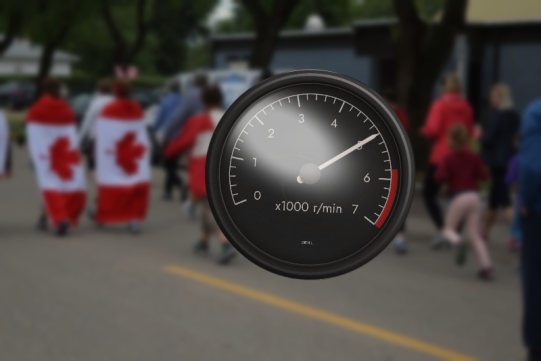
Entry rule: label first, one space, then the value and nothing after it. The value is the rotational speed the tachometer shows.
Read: 5000 rpm
